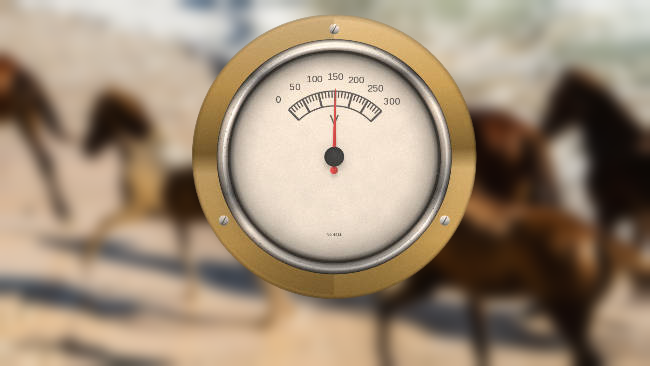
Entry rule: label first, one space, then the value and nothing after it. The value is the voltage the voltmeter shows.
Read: 150 V
